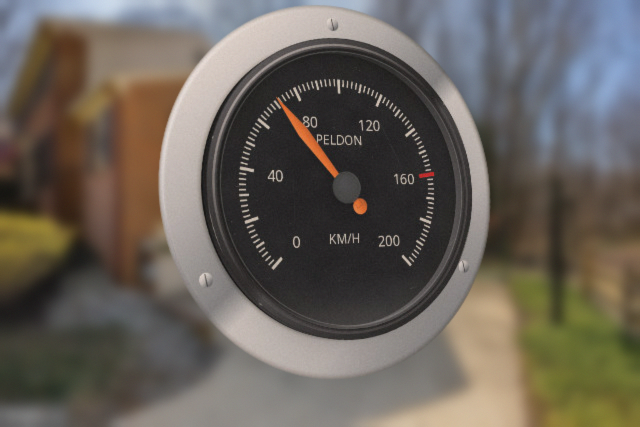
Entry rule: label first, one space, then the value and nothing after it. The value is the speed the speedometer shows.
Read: 70 km/h
